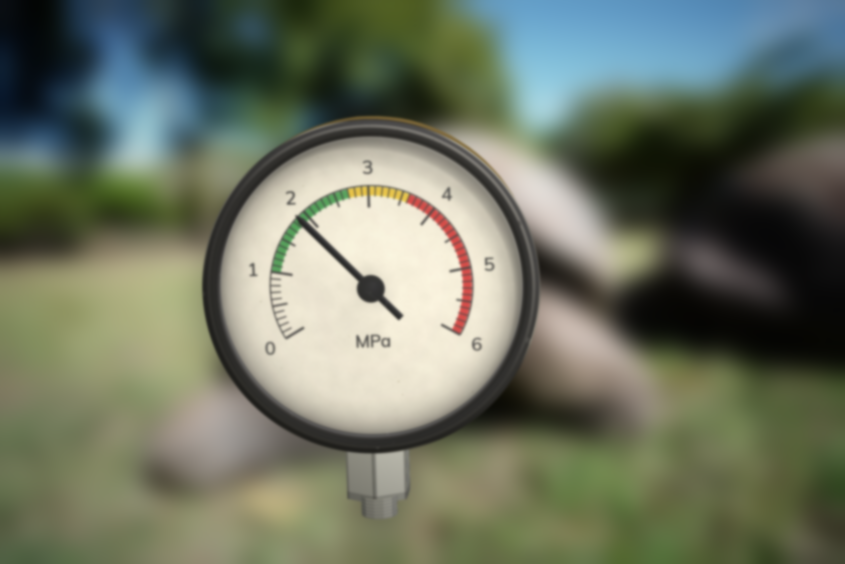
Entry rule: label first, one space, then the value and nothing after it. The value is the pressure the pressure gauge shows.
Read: 1.9 MPa
